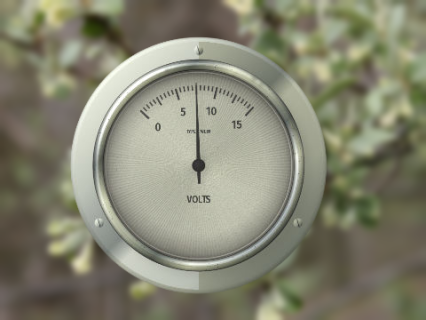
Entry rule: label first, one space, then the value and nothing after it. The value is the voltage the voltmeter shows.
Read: 7.5 V
